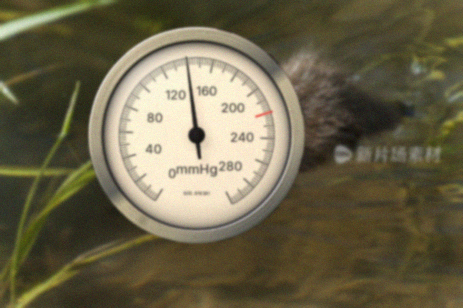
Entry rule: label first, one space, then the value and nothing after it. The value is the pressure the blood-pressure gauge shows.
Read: 140 mmHg
